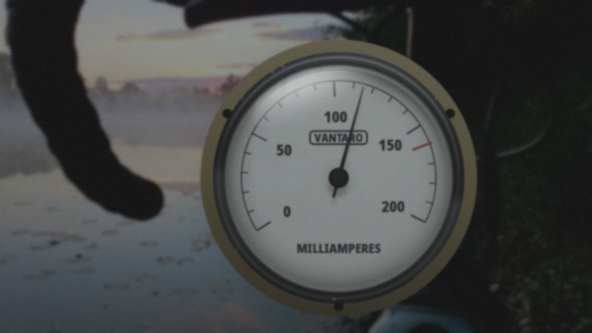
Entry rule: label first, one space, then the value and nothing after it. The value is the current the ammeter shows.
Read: 115 mA
